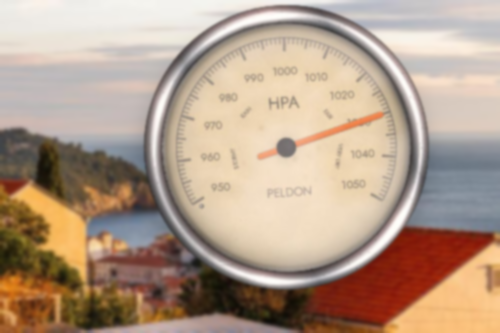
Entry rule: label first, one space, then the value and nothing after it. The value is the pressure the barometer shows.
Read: 1030 hPa
